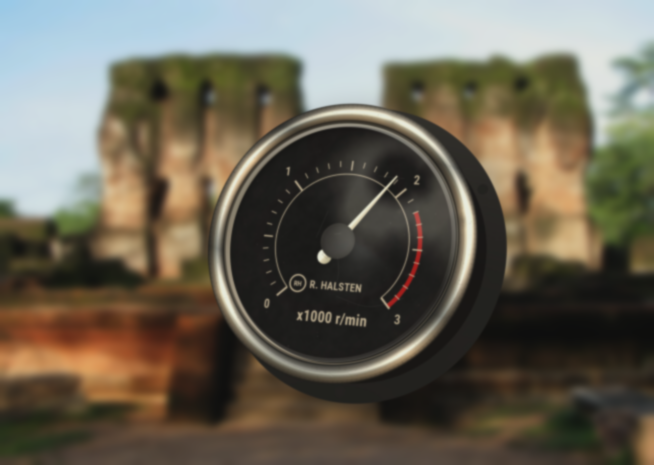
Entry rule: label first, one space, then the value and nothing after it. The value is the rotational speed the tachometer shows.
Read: 1900 rpm
